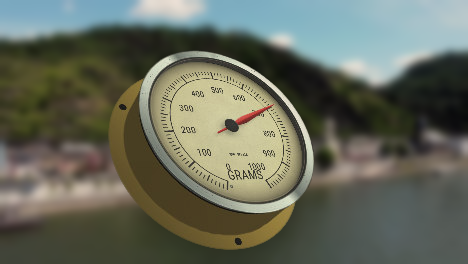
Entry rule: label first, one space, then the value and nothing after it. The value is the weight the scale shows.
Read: 700 g
